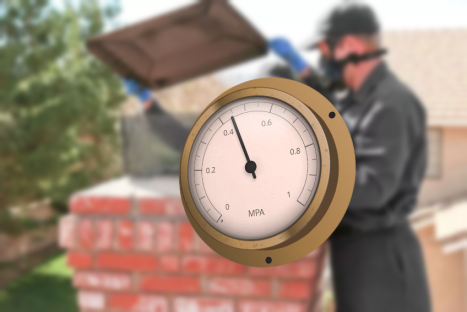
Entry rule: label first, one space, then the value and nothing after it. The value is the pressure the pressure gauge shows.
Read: 0.45 MPa
